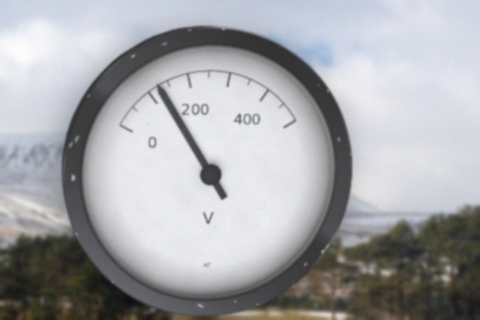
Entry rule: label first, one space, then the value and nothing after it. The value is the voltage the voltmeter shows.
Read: 125 V
